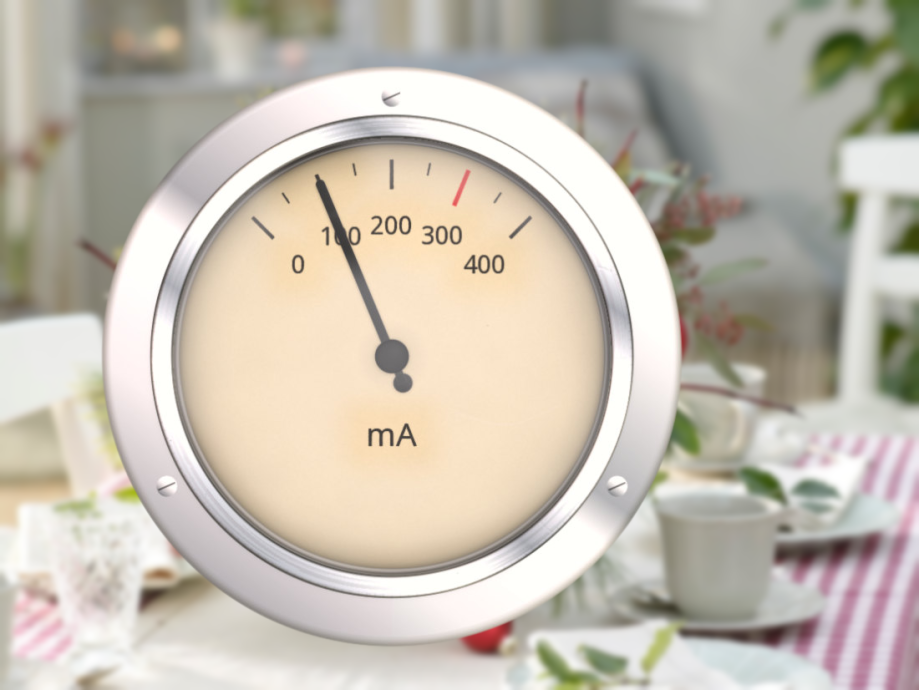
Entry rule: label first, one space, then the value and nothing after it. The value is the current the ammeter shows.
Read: 100 mA
